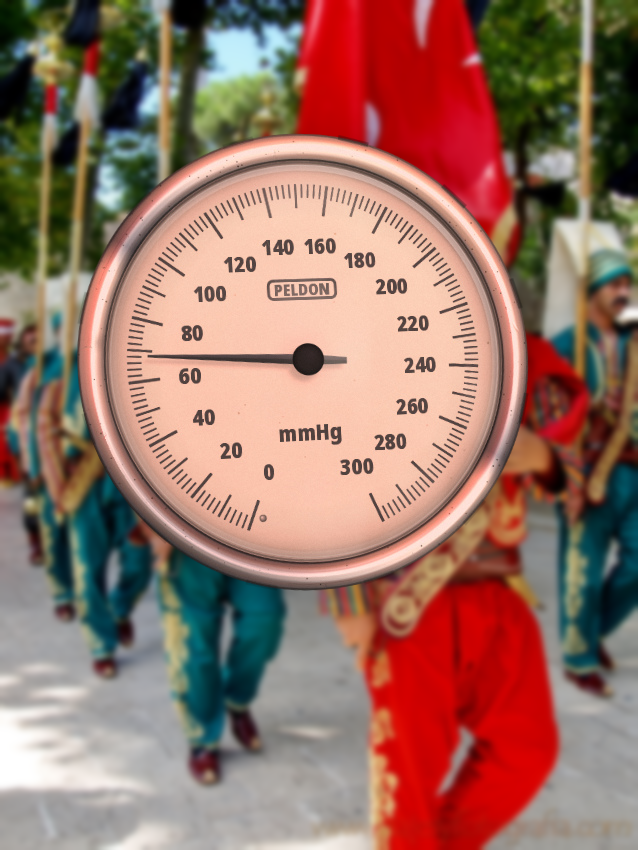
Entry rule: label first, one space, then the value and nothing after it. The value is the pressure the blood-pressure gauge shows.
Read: 68 mmHg
